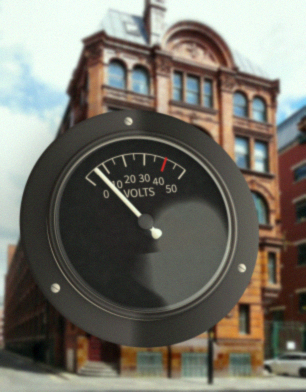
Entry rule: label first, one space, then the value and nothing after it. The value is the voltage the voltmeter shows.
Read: 5 V
